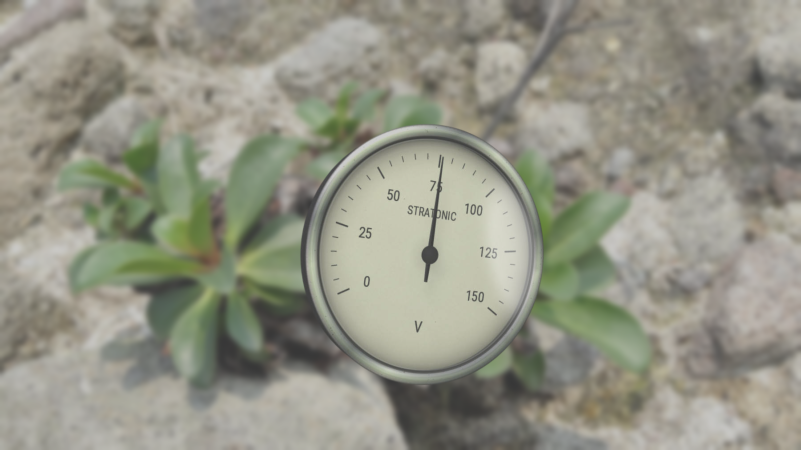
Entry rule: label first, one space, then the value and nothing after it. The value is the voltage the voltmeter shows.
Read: 75 V
